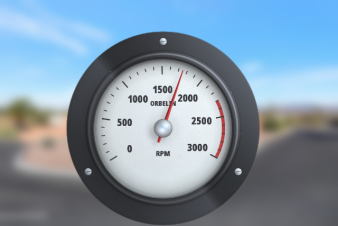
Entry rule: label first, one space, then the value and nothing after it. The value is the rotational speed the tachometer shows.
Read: 1750 rpm
